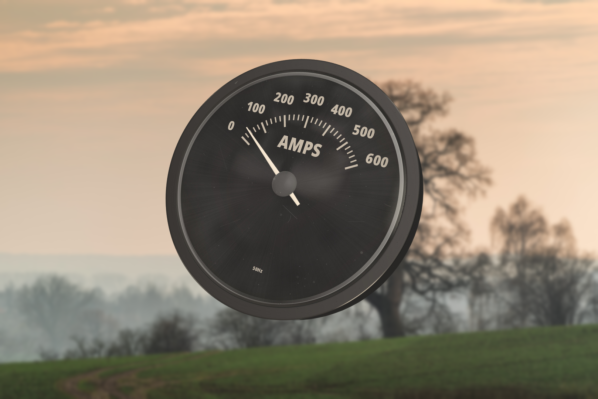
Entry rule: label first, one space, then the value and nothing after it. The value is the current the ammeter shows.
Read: 40 A
